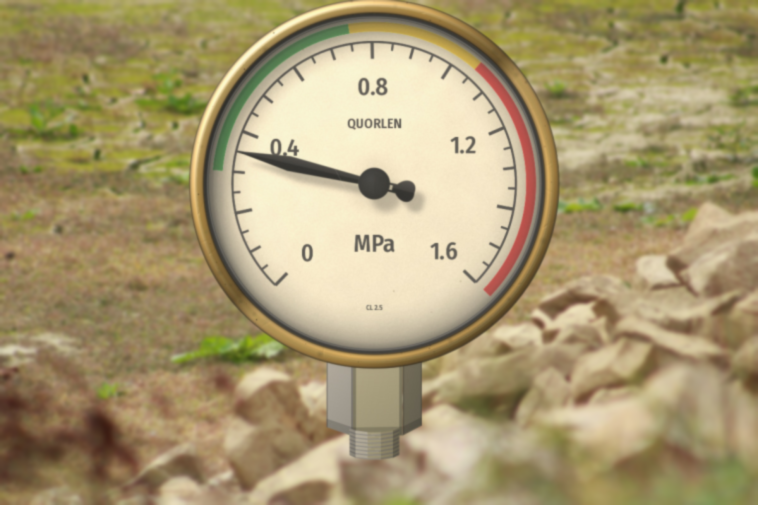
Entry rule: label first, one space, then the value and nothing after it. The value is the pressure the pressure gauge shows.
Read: 0.35 MPa
